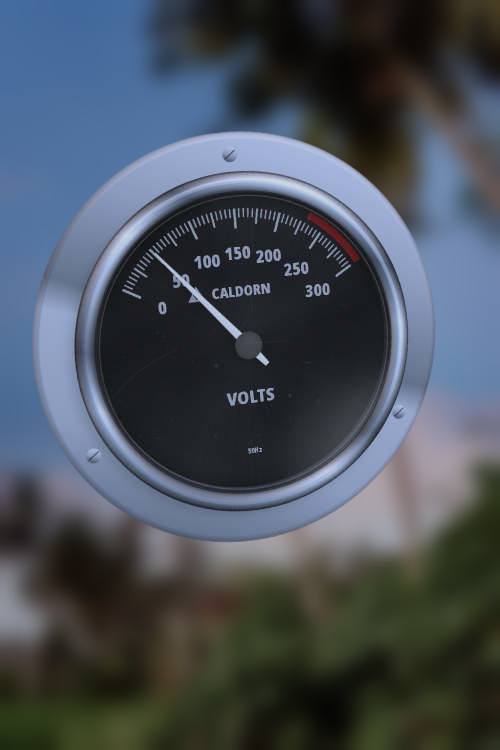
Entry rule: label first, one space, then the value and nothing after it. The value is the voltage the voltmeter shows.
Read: 50 V
